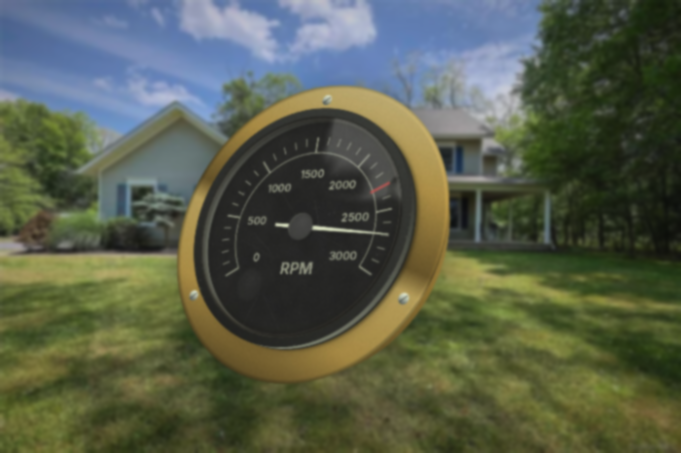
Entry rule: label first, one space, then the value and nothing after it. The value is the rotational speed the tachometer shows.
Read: 2700 rpm
